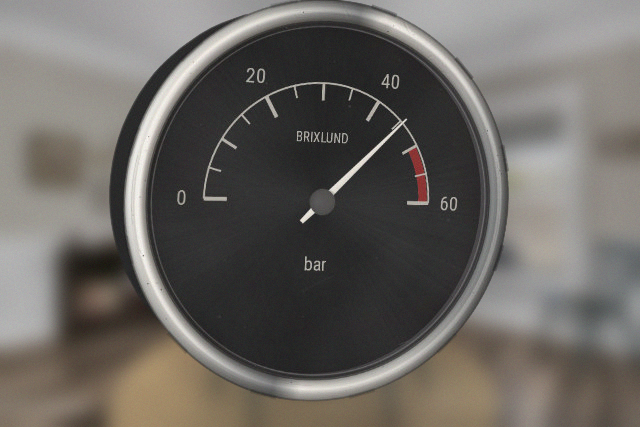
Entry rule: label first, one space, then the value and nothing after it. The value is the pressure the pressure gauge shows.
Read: 45 bar
